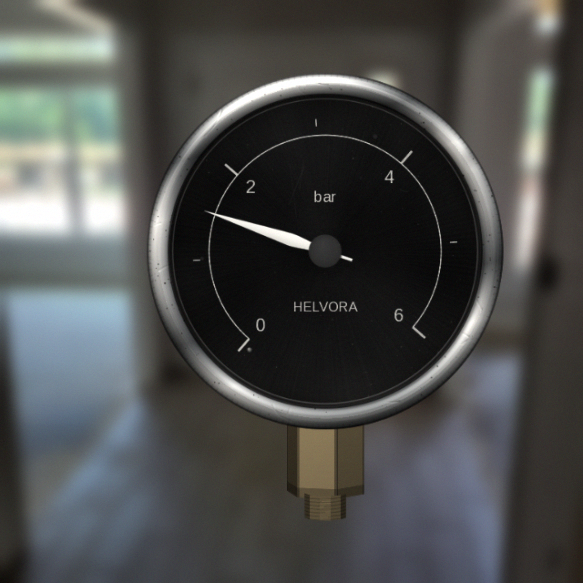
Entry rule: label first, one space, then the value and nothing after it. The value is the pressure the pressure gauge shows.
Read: 1.5 bar
